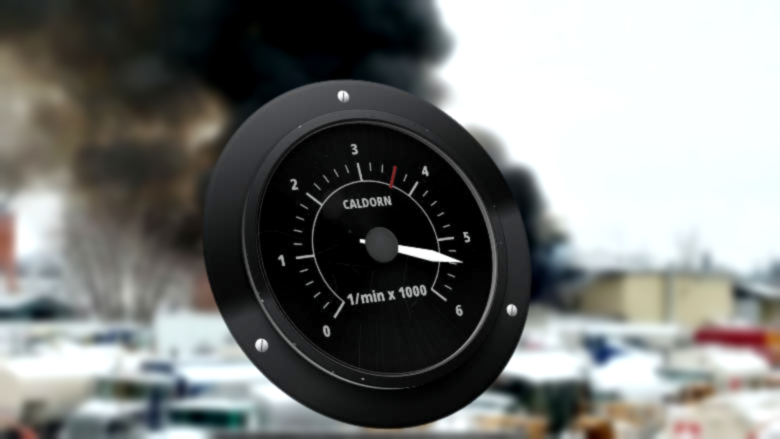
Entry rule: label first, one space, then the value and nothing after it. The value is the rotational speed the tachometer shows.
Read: 5400 rpm
